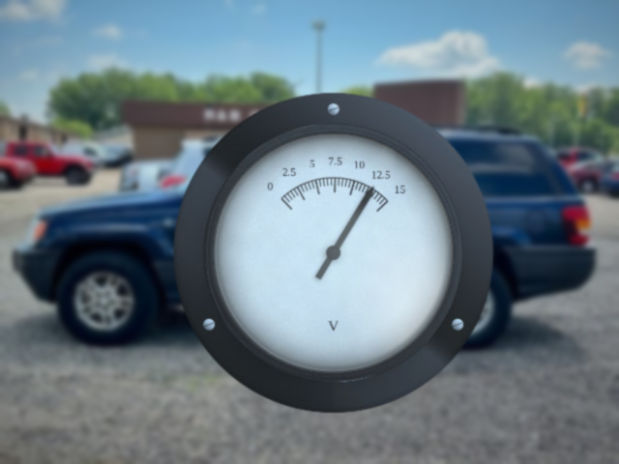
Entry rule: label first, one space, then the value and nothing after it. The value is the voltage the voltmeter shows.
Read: 12.5 V
